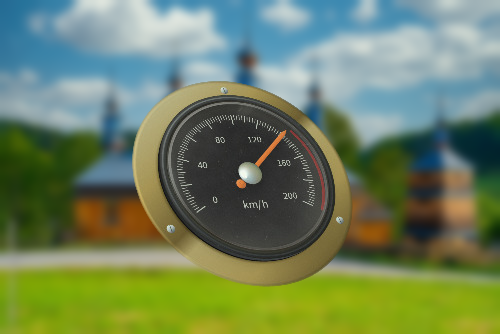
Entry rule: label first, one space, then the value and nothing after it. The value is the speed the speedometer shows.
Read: 140 km/h
